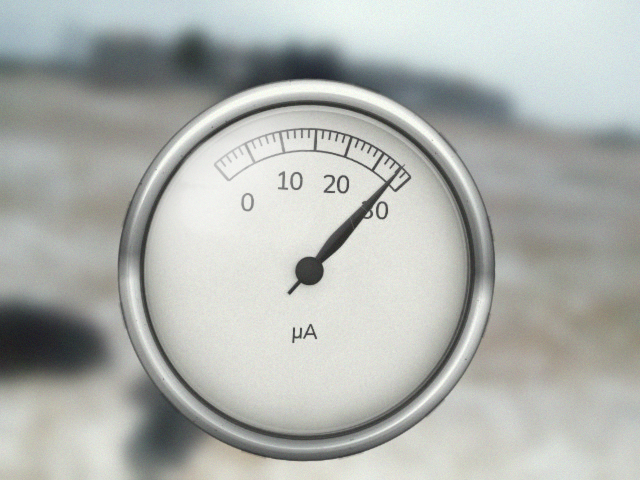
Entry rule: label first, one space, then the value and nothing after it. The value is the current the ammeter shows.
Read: 28 µA
